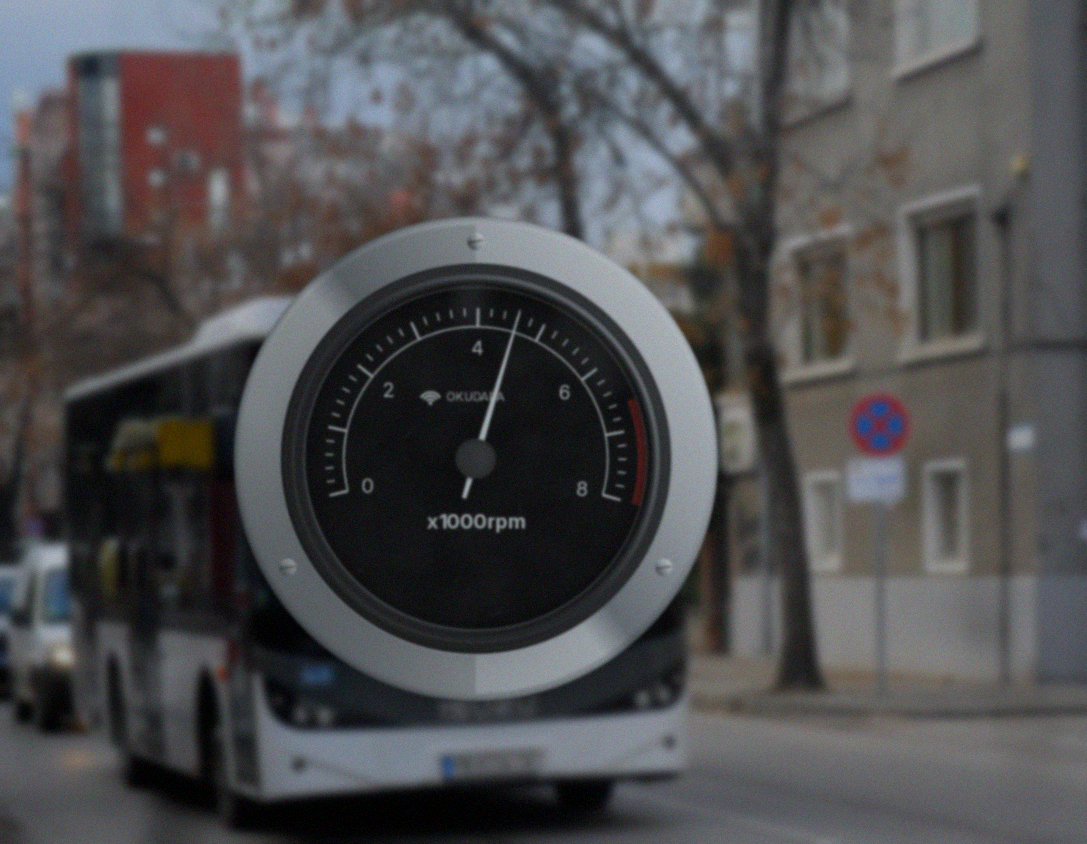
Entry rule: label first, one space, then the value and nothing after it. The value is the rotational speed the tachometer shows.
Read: 4600 rpm
